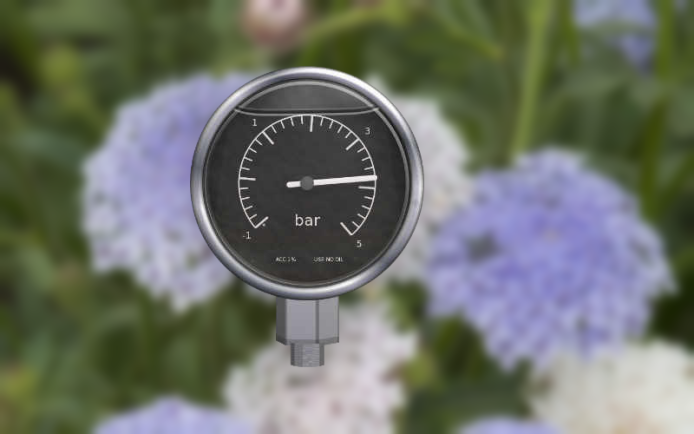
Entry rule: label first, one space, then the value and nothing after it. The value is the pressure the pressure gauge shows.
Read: 3.8 bar
